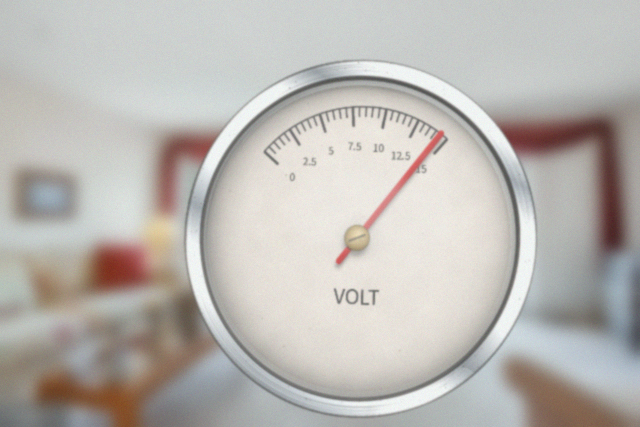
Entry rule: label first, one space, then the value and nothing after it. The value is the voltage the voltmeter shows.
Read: 14.5 V
